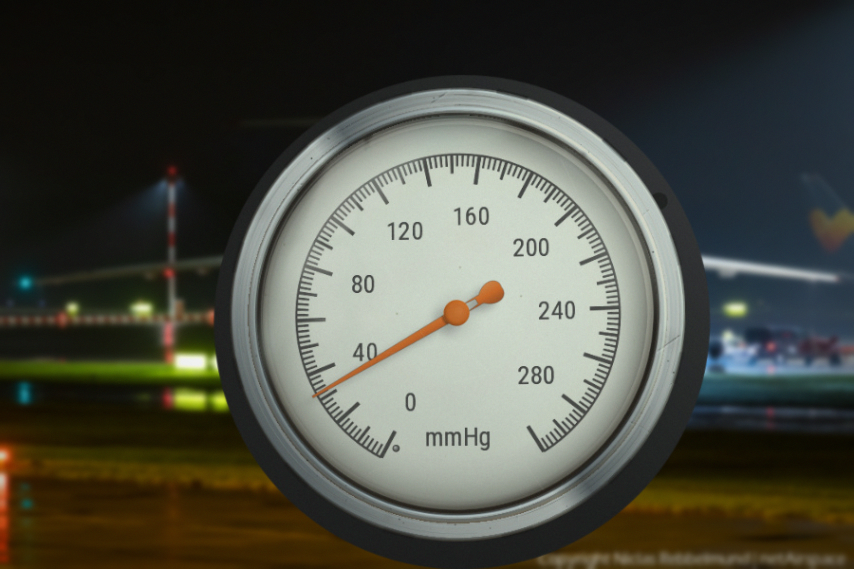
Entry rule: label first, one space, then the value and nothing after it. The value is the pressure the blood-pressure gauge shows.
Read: 32 mmHg
